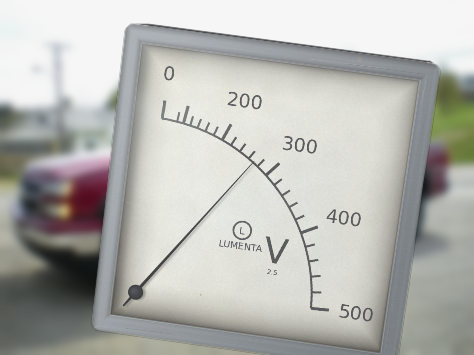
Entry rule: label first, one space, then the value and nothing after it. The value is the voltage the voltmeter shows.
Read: 270 V
